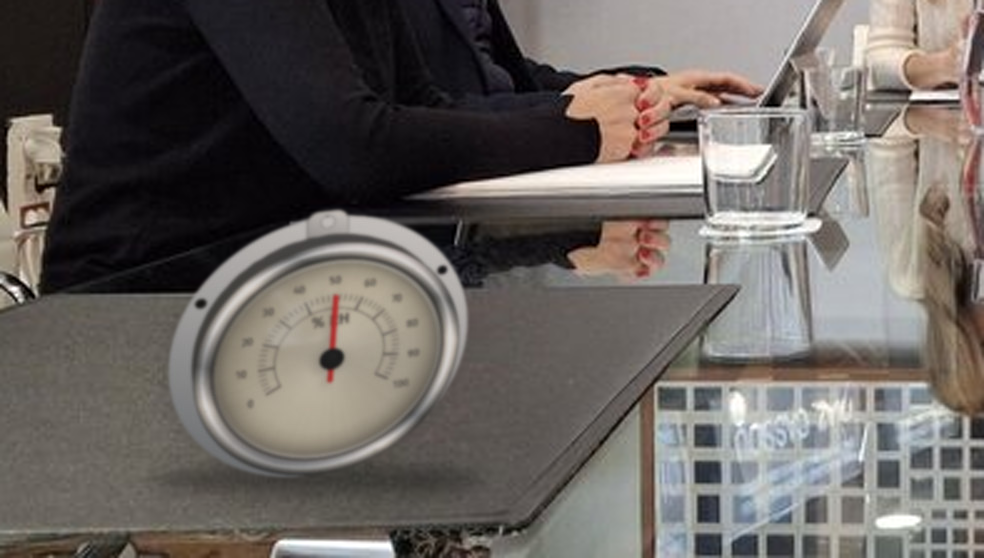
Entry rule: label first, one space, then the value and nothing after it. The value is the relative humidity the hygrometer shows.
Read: 50 %
